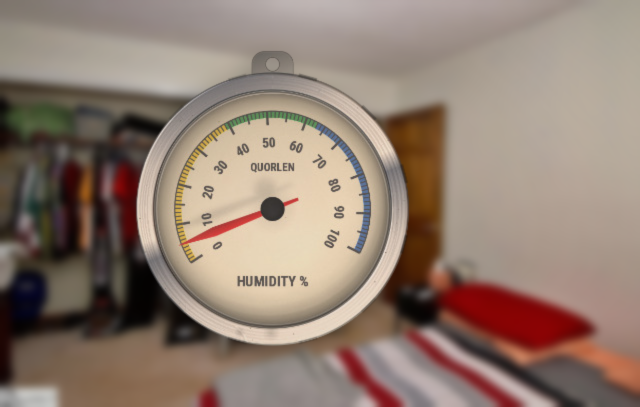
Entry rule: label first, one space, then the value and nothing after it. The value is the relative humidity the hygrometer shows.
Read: 5 %
